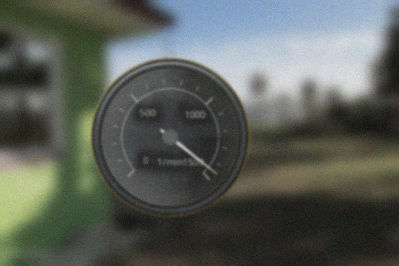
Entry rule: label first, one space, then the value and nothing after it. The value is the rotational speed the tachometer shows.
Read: 1450 rpm
